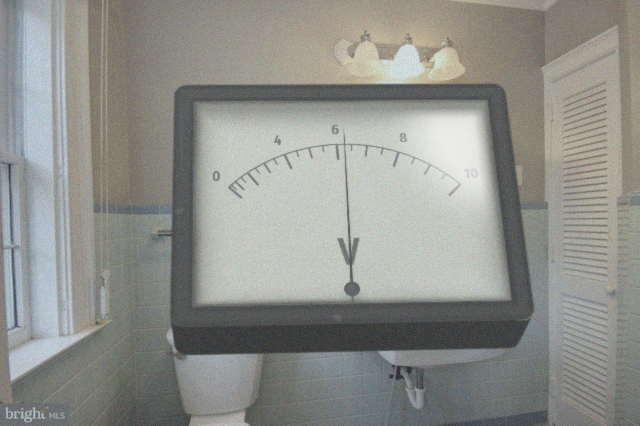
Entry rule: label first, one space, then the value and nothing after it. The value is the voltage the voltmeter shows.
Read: 6.25 V
